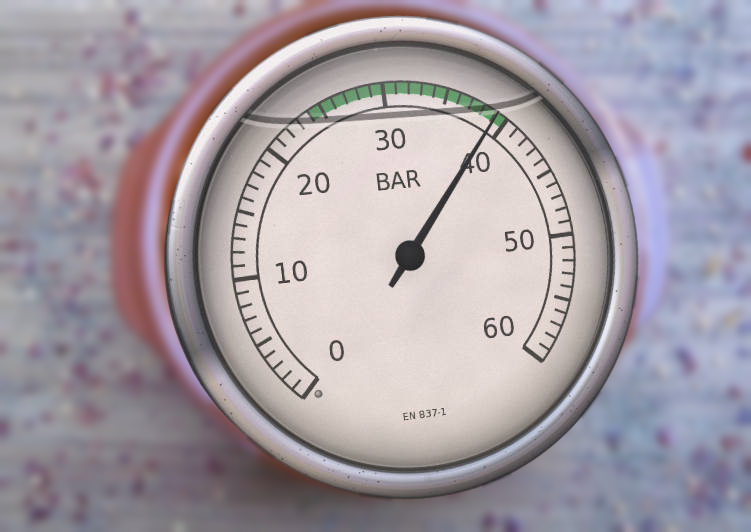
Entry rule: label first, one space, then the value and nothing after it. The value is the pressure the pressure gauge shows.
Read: 39 bar
